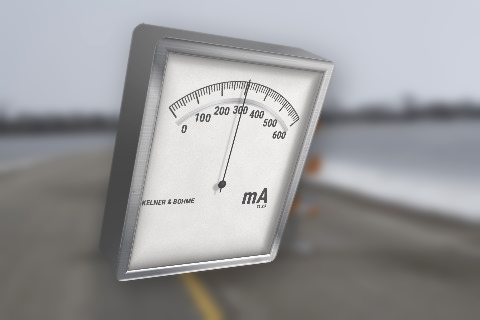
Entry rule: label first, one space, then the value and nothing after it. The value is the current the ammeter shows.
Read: 300 mA
